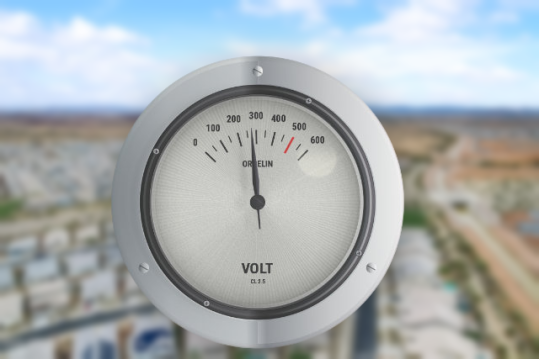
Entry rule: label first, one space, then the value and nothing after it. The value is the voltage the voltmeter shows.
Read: 275 V
